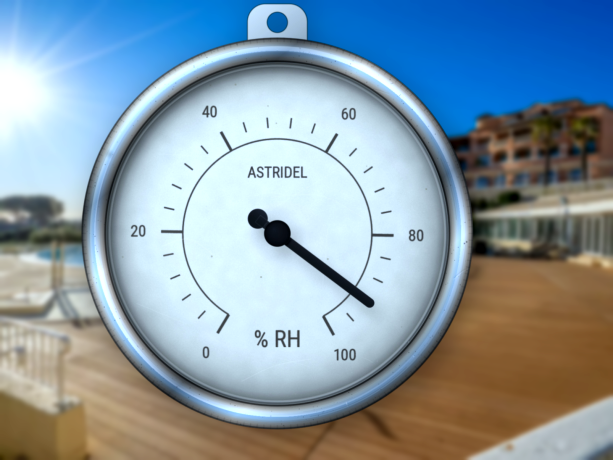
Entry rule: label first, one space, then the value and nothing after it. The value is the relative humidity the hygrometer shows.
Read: 92 %
